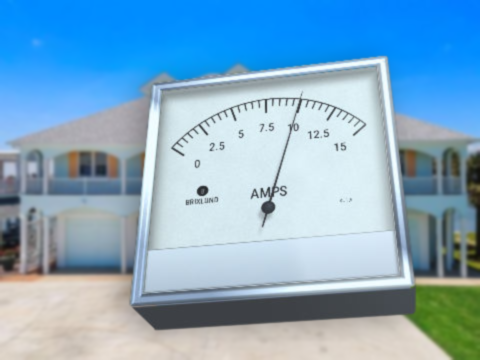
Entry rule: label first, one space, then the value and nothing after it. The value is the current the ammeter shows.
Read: 10 A
